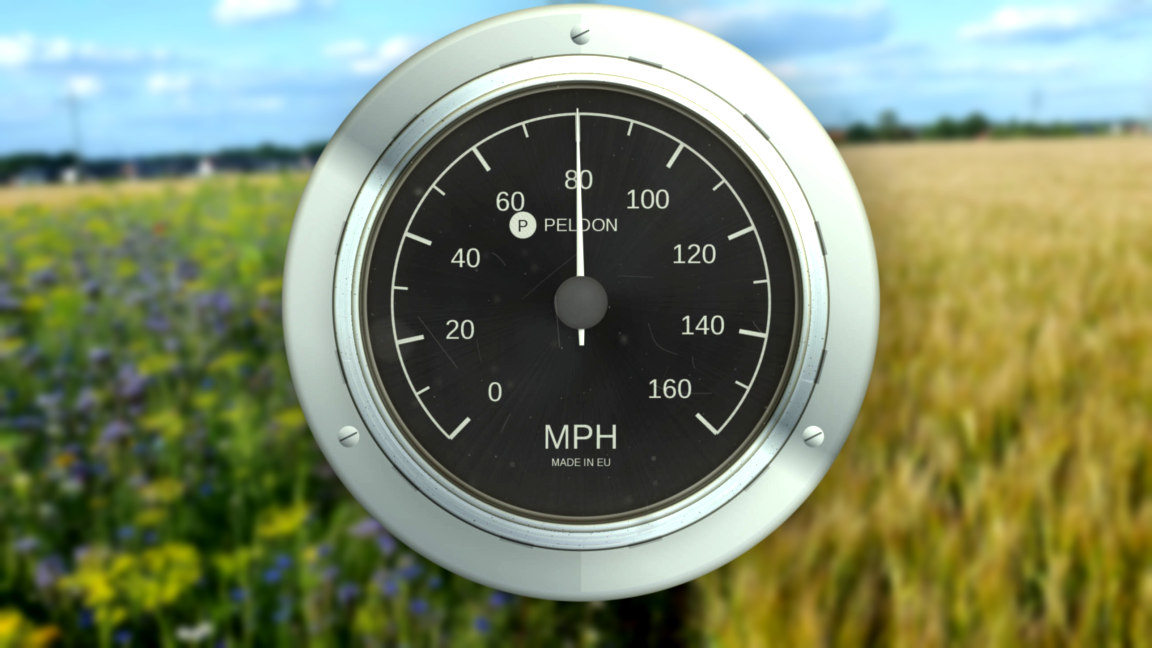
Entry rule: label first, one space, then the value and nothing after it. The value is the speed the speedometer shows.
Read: 80 mph
